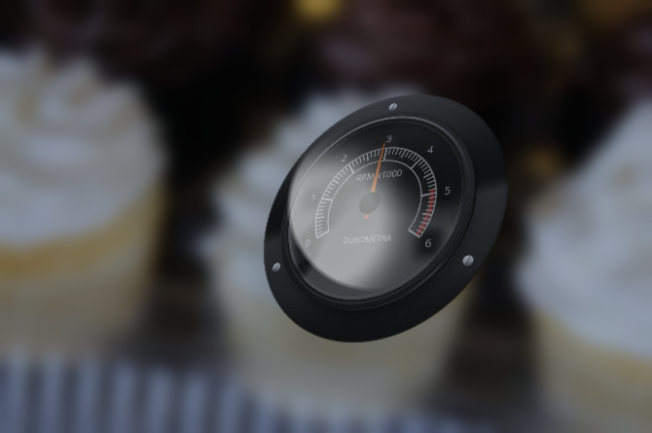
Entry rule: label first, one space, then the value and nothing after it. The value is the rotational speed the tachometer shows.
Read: 3000 rpm
